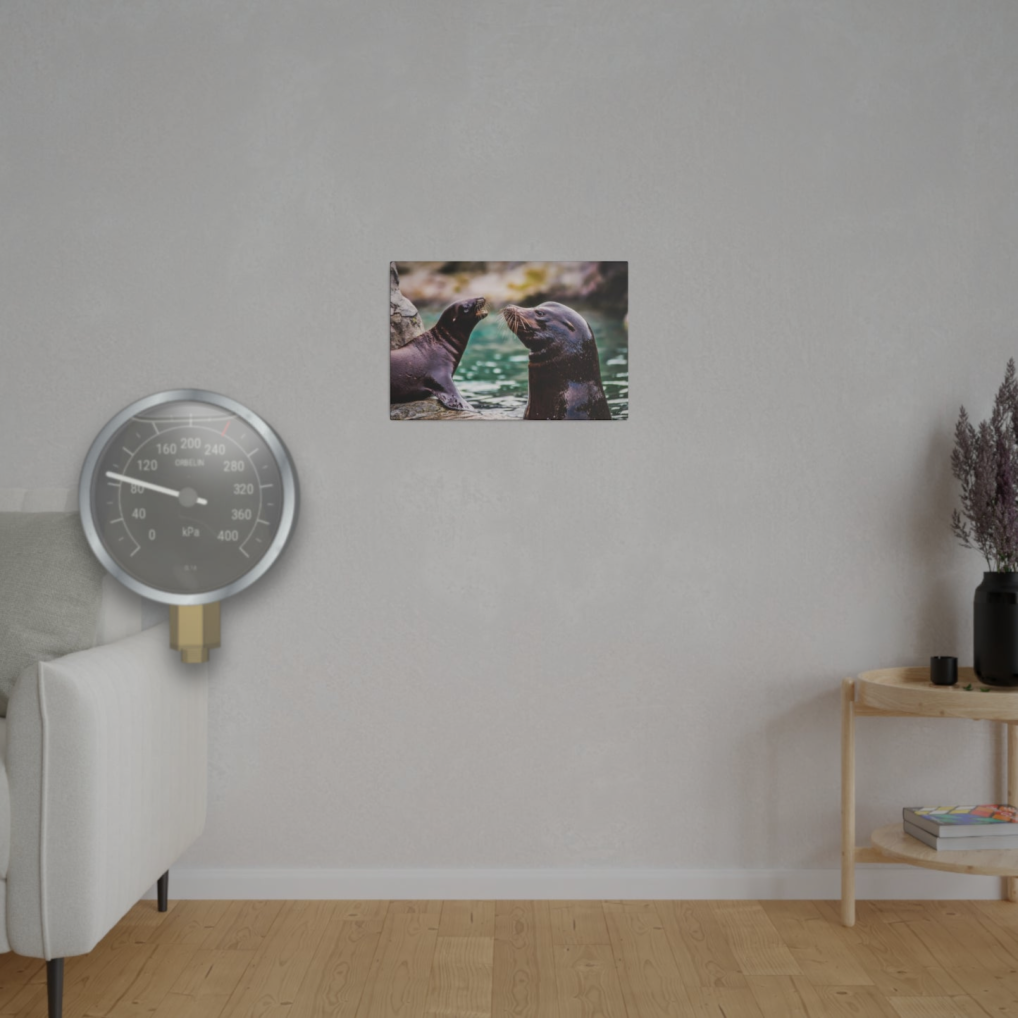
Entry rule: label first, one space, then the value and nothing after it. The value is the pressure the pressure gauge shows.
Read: 90 kPa
